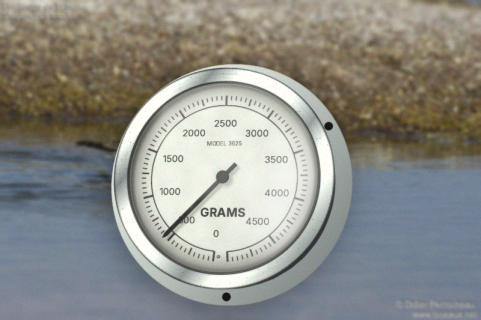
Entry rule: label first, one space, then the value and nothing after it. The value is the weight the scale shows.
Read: 550 g
